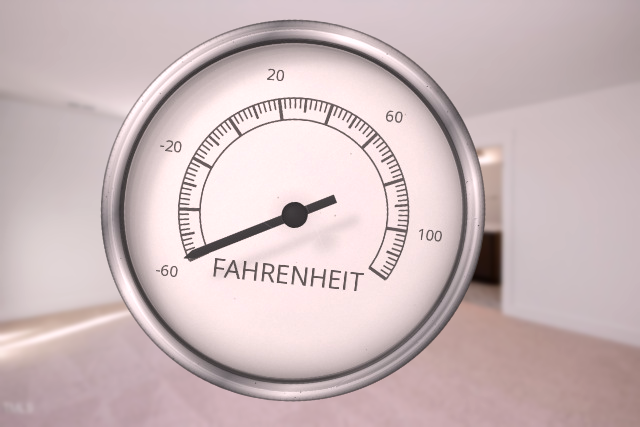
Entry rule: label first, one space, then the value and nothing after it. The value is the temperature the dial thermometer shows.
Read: -58 °F
